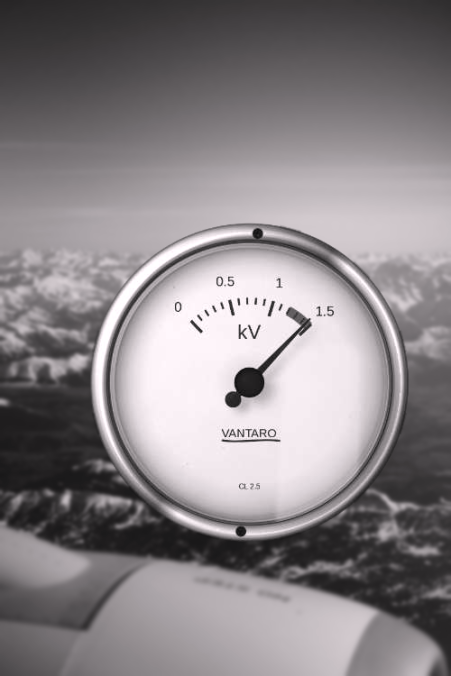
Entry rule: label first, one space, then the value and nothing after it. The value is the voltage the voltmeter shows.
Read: 1.45 kV
